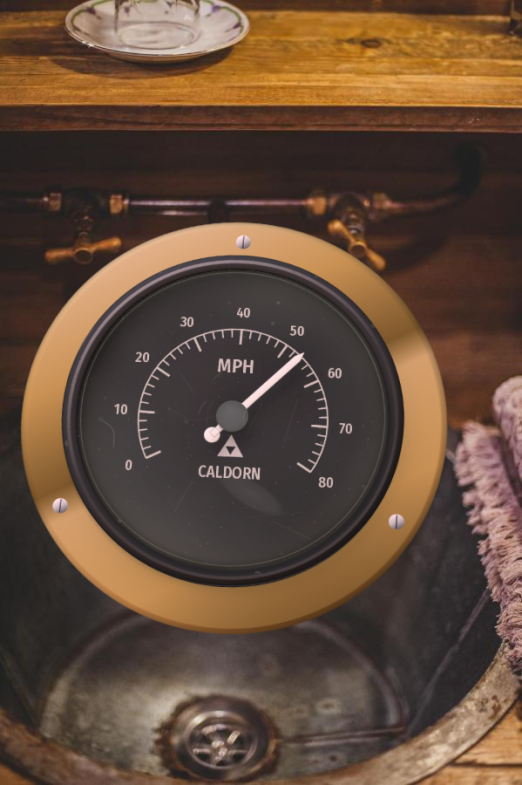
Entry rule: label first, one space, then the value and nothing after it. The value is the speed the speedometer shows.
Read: 54 mph
